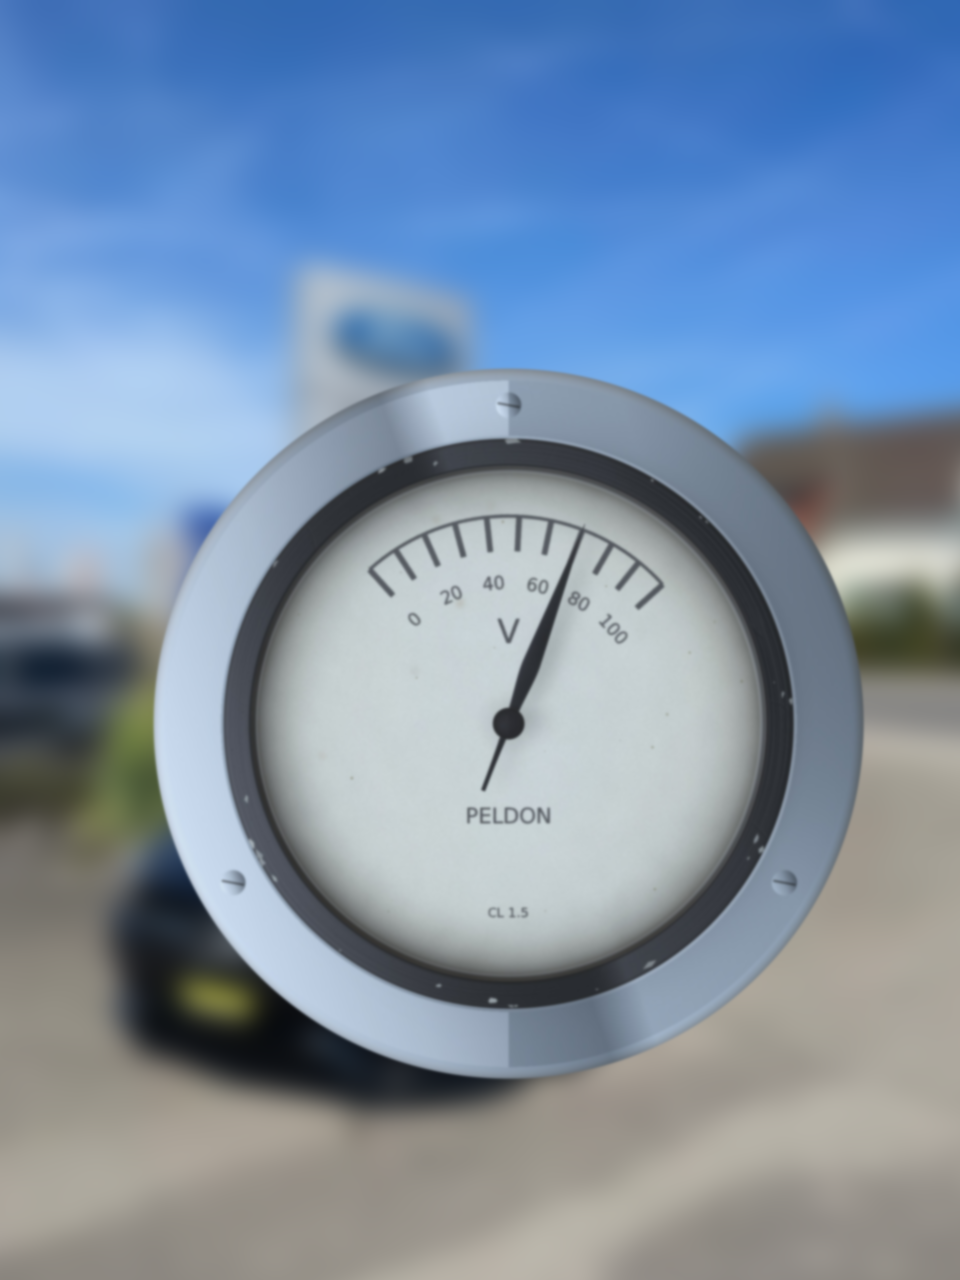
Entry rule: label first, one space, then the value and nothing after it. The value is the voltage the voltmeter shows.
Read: 70 V
